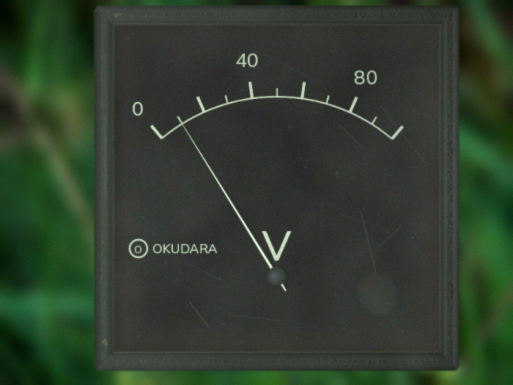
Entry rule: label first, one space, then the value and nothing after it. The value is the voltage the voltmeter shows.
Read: 10 V
